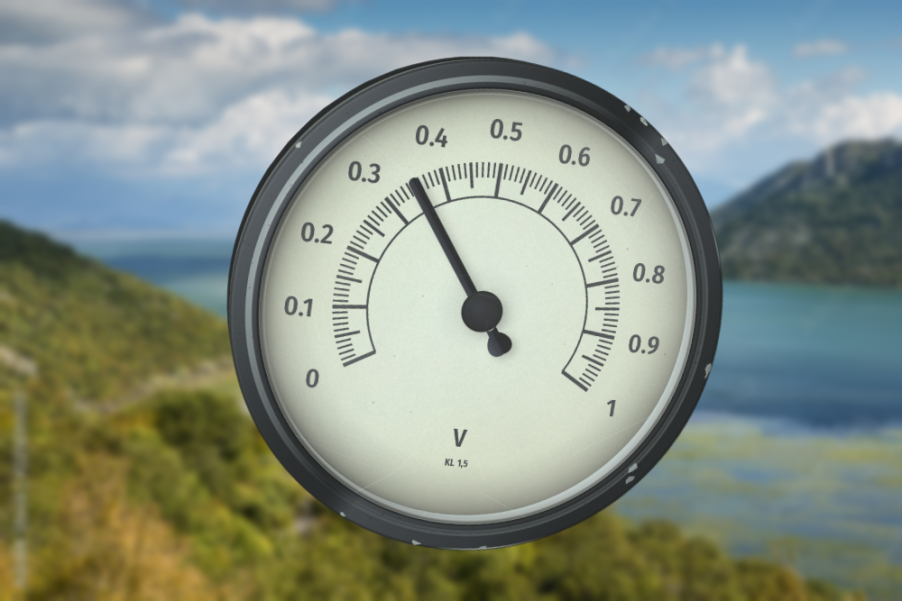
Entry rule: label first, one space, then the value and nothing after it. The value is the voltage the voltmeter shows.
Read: 0.35 V
